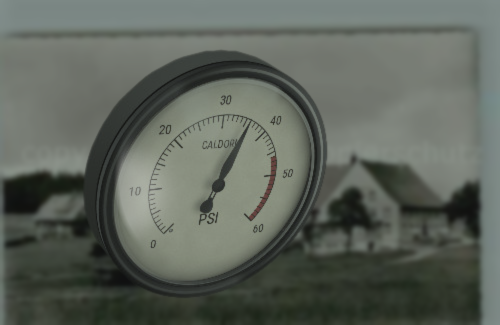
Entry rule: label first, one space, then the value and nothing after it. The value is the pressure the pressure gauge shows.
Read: 35 psi
